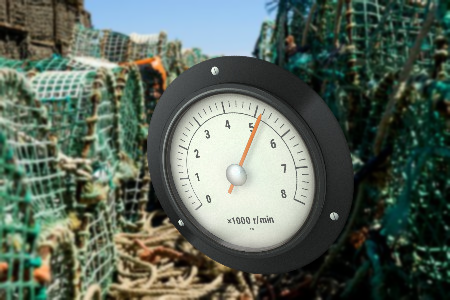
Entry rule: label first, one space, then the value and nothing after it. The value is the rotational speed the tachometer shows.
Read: 5200 rpm
